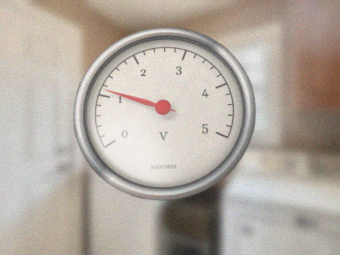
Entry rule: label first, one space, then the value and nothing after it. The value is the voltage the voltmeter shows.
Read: 1.1 V
